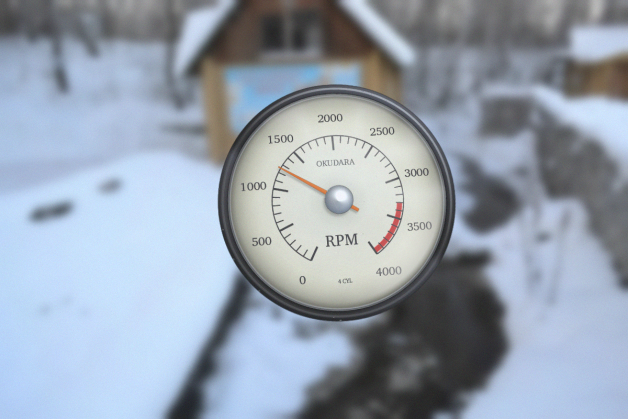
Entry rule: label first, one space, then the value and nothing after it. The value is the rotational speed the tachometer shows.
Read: 1250 rpm
